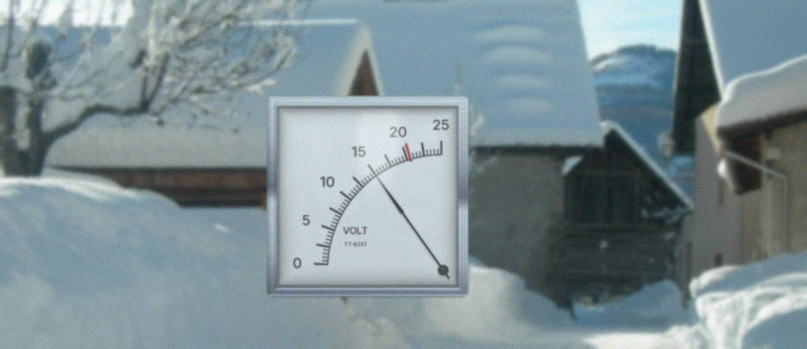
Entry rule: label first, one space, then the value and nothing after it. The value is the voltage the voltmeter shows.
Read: 15 V
